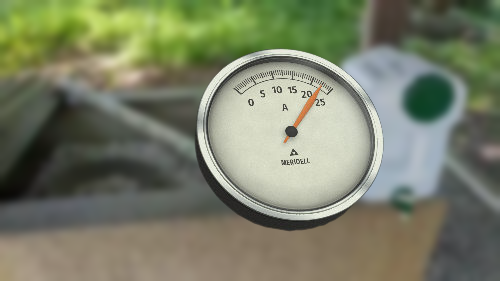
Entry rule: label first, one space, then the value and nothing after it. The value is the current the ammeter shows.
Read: 22.5 A
